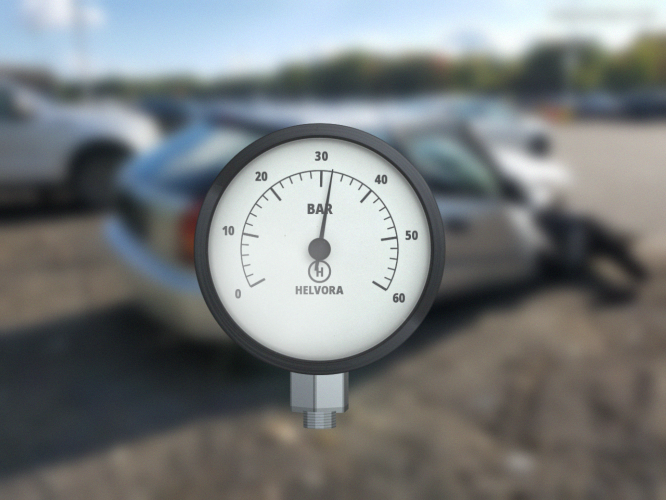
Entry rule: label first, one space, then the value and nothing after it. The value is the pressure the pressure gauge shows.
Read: 32 bar
